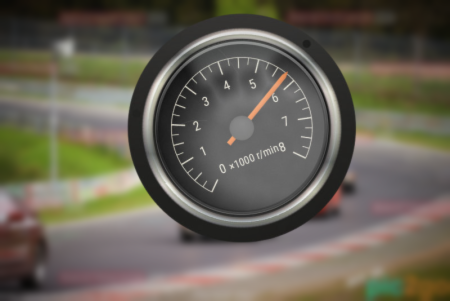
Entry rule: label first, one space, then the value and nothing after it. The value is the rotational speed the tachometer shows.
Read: 5750 rpm
